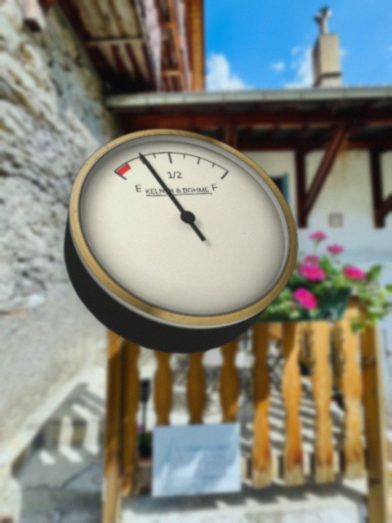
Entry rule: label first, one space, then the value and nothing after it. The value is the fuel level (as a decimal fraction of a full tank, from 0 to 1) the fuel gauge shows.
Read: 0.25
